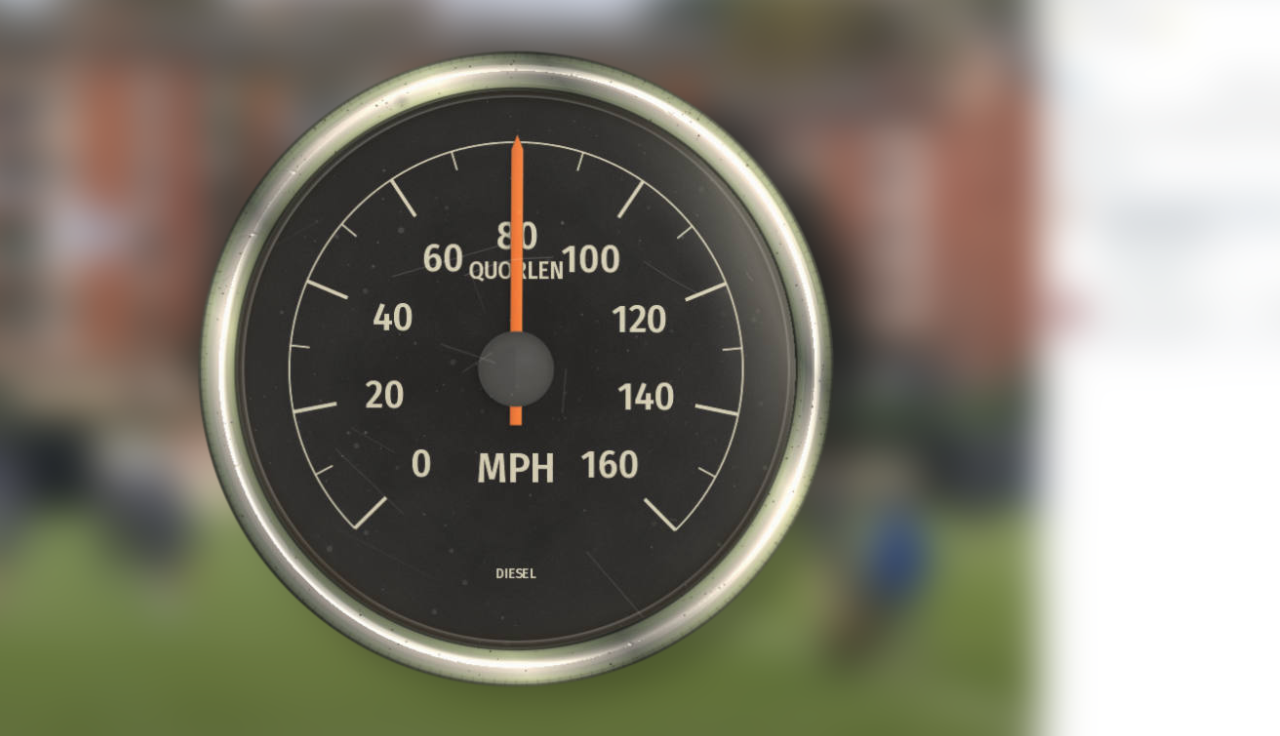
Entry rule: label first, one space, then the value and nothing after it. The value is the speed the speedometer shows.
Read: 80 mph
